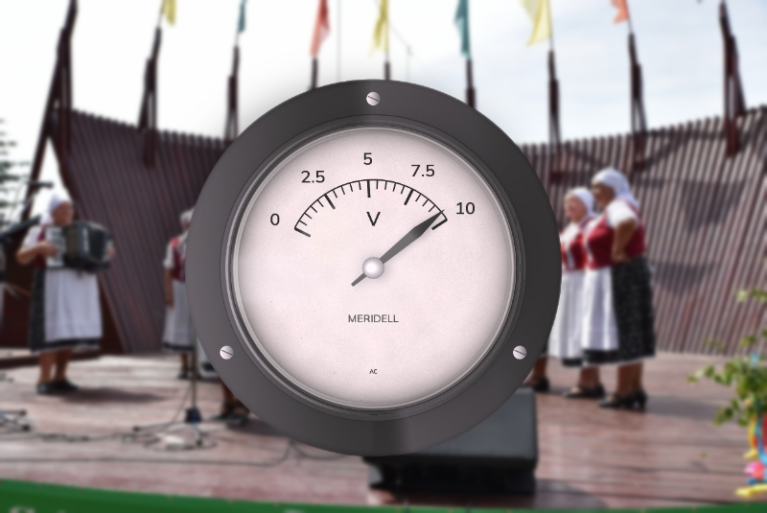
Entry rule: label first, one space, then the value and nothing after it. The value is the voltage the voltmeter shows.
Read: 9.5 V
